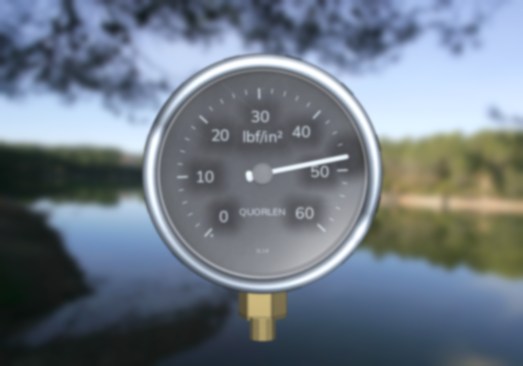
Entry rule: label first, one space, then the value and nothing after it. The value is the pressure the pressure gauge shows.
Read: 48 psi
